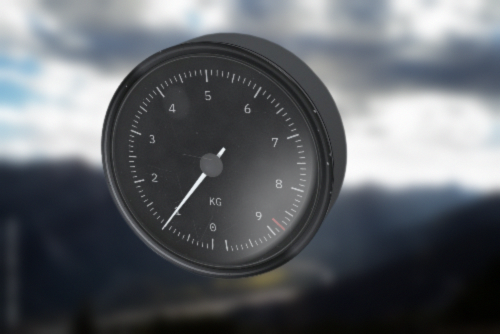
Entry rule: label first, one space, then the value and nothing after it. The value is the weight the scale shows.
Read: 1 kg
